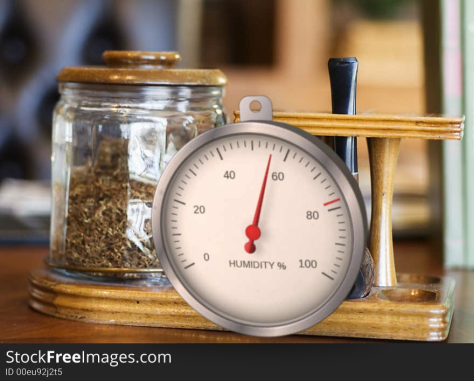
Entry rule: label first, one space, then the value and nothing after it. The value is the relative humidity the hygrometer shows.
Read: 56 %
